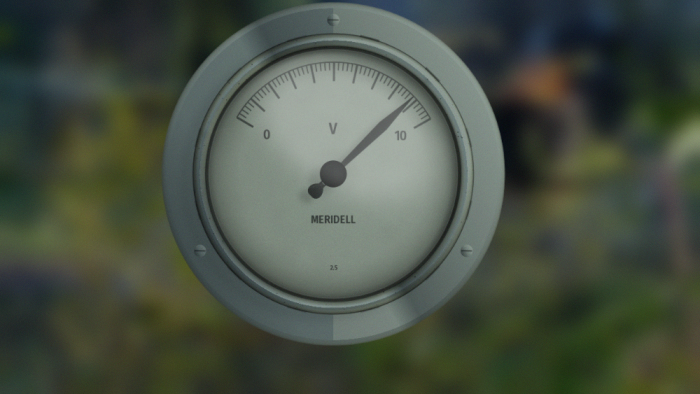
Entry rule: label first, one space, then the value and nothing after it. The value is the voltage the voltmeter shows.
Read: 8.8 V
